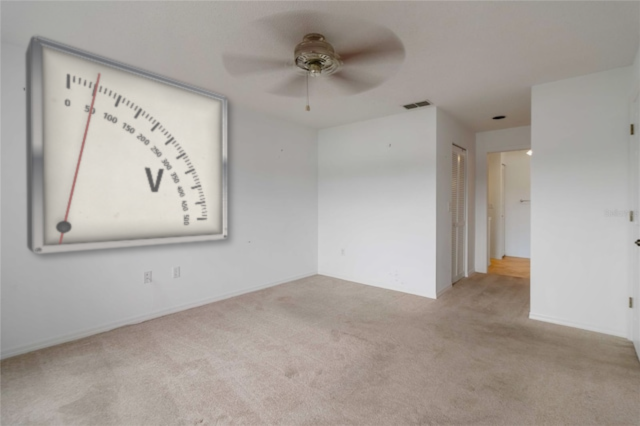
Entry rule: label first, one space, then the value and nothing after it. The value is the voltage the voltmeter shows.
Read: 50 V
